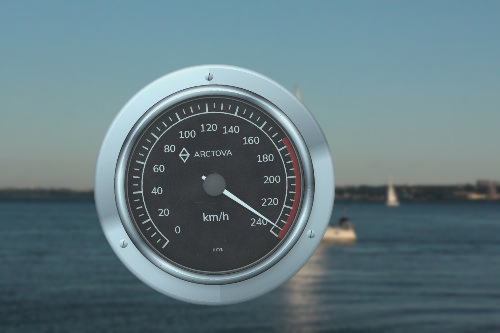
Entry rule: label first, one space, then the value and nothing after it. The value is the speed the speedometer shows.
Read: 235 km/h
